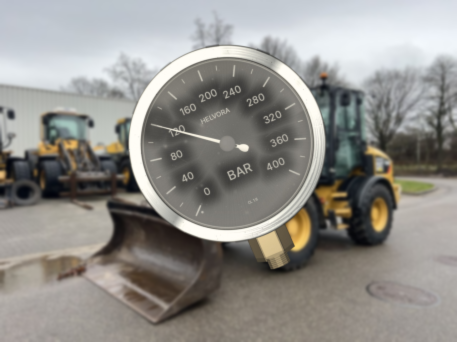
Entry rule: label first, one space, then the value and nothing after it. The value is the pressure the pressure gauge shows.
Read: 120 bar
